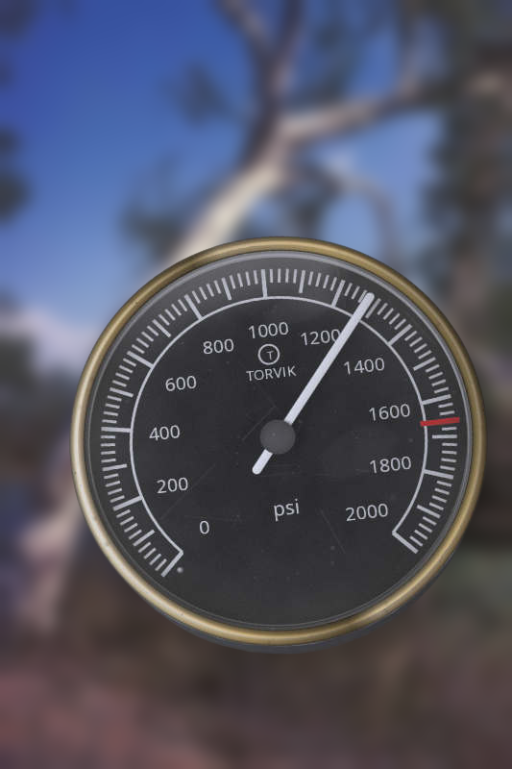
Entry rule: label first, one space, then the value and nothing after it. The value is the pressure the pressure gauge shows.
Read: 1280 psi
